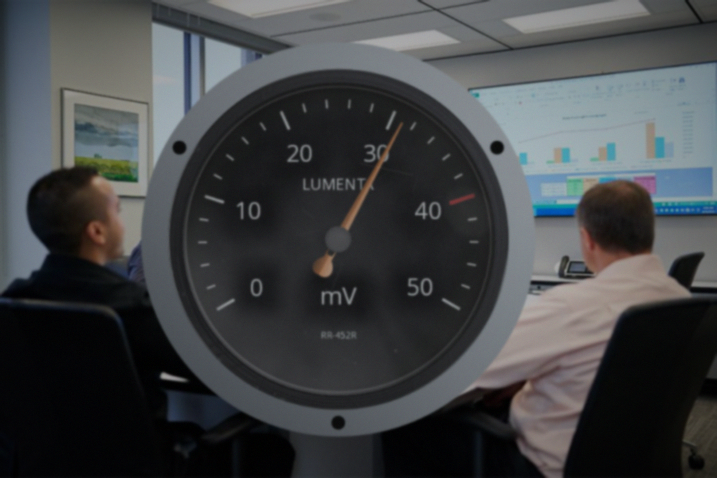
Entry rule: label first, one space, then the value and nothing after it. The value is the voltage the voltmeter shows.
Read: 31 mV
